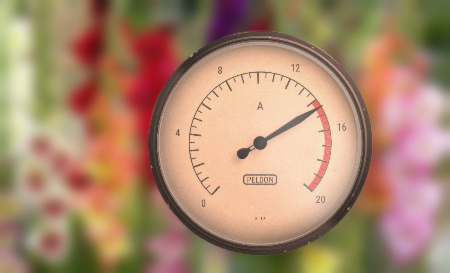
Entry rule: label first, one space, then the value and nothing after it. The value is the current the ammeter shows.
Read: 14.5 A
